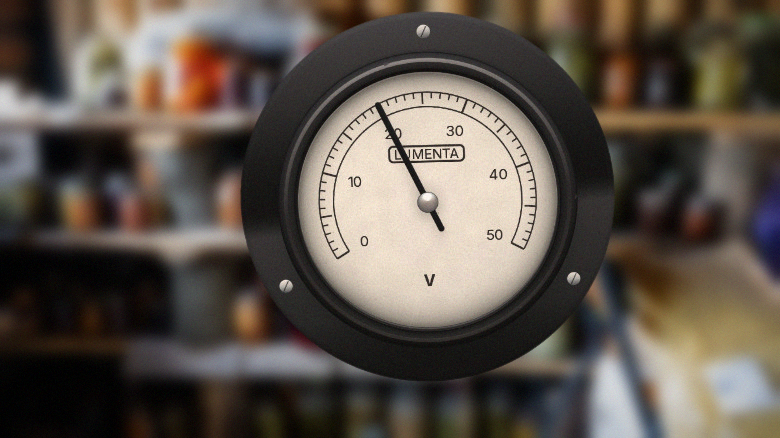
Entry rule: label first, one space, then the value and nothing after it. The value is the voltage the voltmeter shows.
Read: 20 V
